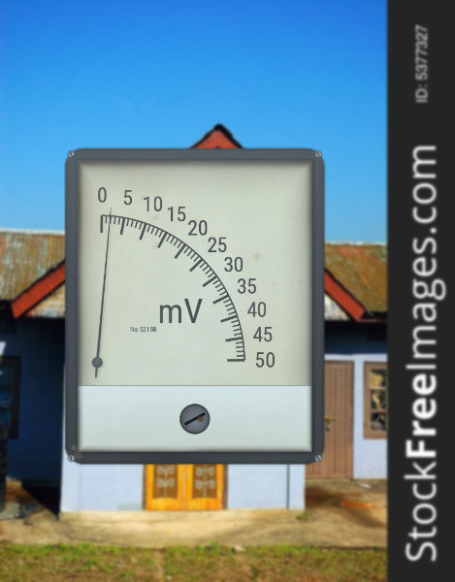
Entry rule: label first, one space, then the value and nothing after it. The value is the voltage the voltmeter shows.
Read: 2 mV
